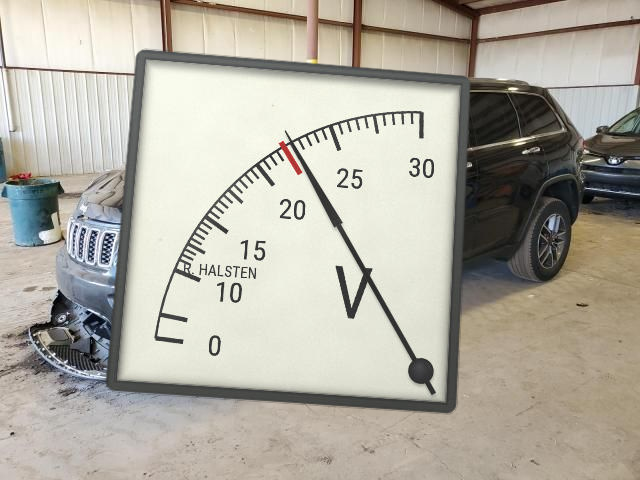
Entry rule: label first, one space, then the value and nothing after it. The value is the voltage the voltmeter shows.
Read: 22.5 V
